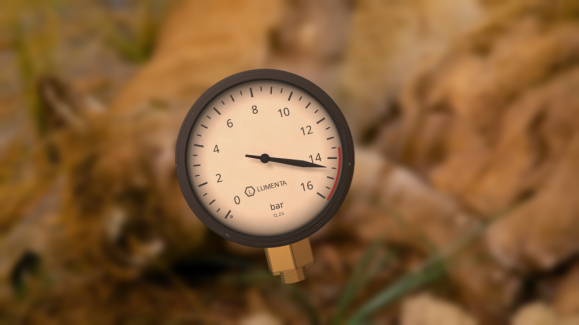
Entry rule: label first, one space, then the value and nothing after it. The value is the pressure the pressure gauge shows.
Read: 14.5 bar
